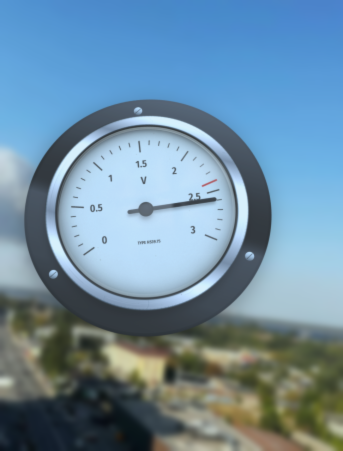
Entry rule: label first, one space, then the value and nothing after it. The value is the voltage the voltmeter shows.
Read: 2.6 V
